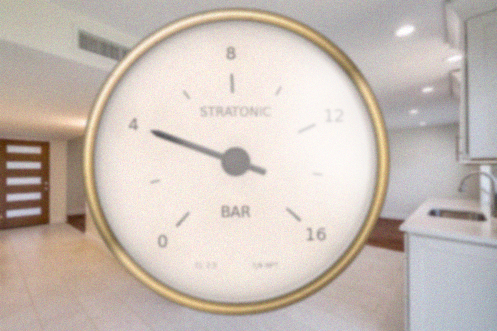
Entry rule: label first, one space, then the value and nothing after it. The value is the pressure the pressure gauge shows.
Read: 4 bar
